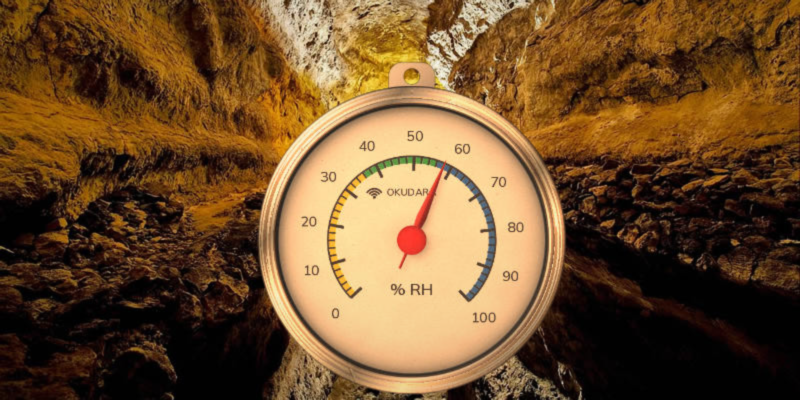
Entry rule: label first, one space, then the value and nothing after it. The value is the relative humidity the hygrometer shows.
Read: 58 %
